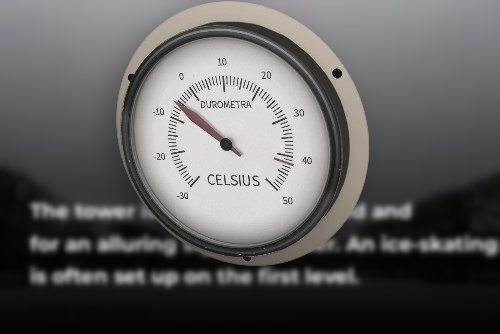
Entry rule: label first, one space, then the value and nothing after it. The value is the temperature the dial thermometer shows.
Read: -5 °C
